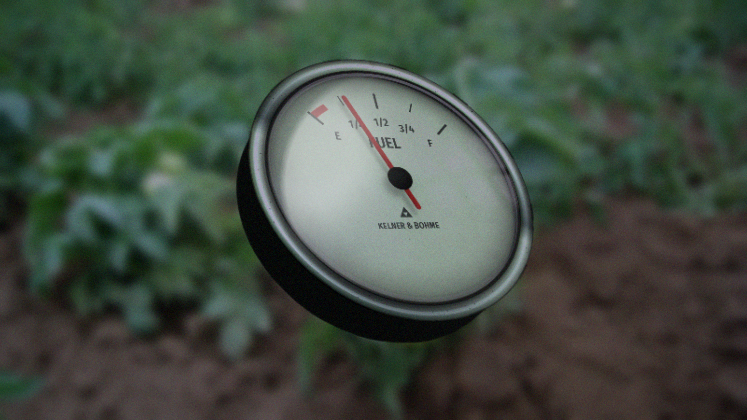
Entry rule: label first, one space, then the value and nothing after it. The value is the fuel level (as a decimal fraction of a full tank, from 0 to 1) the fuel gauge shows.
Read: 0.25
